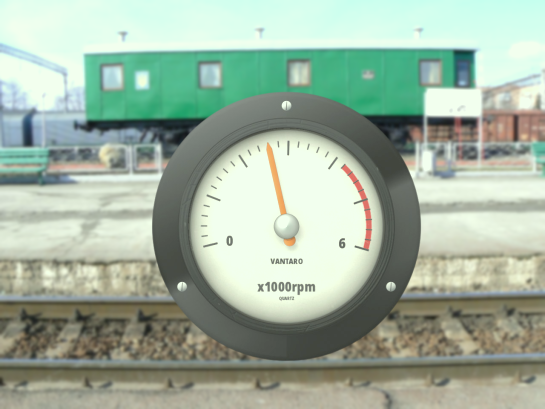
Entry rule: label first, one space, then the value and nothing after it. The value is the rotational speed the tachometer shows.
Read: 2600 rpm
